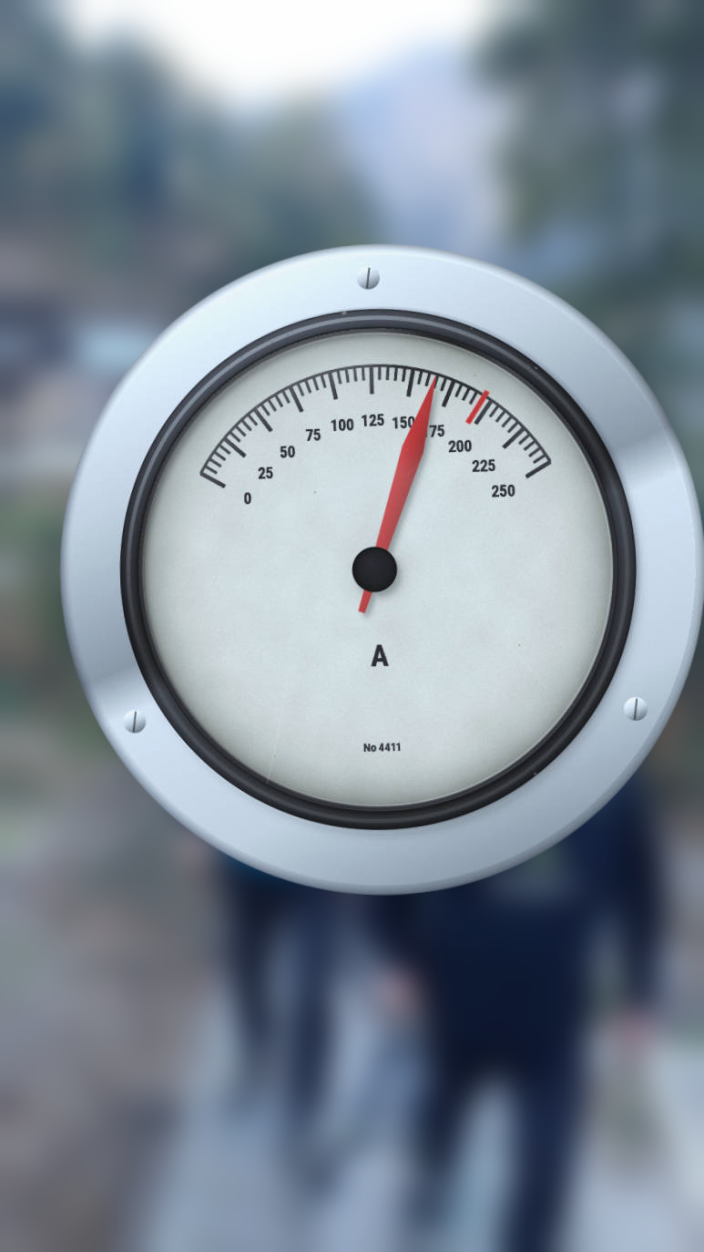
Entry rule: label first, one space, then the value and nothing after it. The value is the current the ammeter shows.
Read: 165 A
